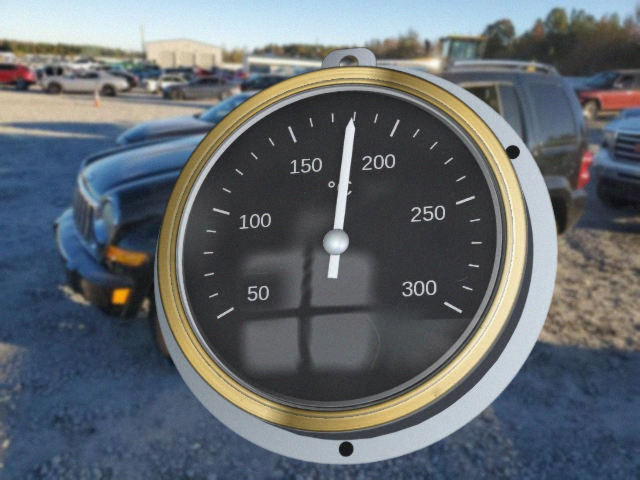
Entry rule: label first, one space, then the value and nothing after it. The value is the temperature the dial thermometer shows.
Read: 180 °C
